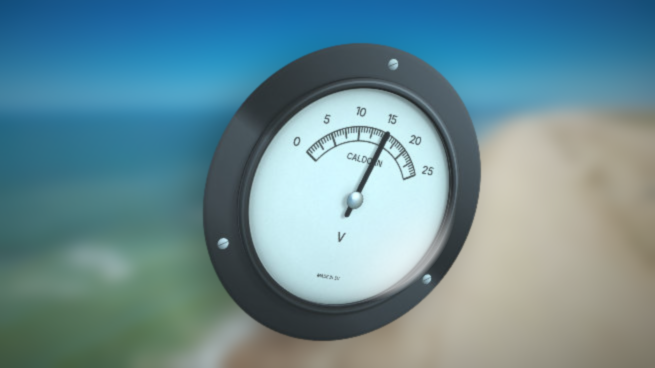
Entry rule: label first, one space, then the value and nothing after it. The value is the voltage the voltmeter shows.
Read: 15 V
